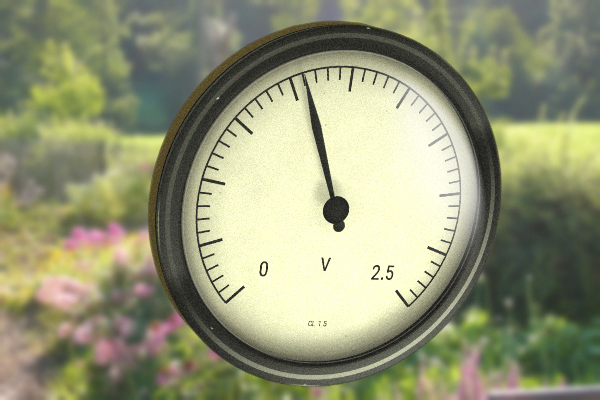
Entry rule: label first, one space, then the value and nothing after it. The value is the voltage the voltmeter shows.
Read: 1.05 V
